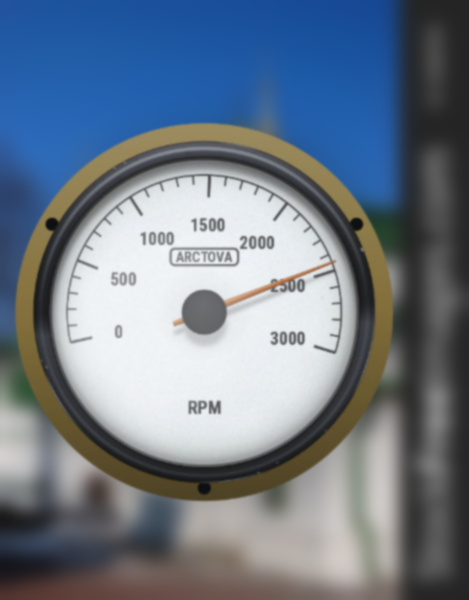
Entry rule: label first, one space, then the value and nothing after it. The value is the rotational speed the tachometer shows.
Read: 2450 rpm
